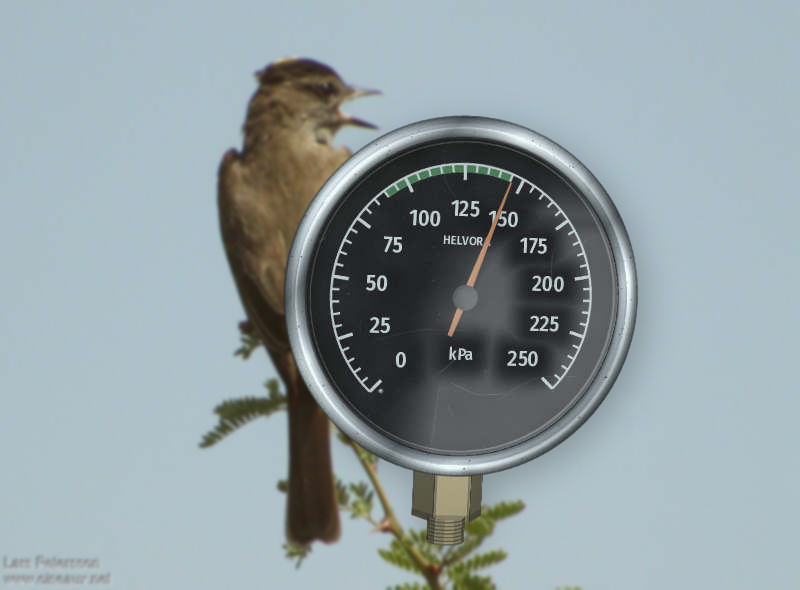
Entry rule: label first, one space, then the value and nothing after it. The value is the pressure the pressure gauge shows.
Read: 145 kPa
